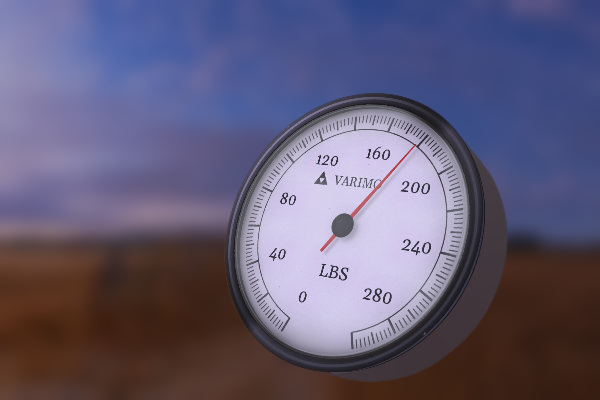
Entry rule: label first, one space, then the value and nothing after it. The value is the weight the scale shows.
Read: 180 lb
